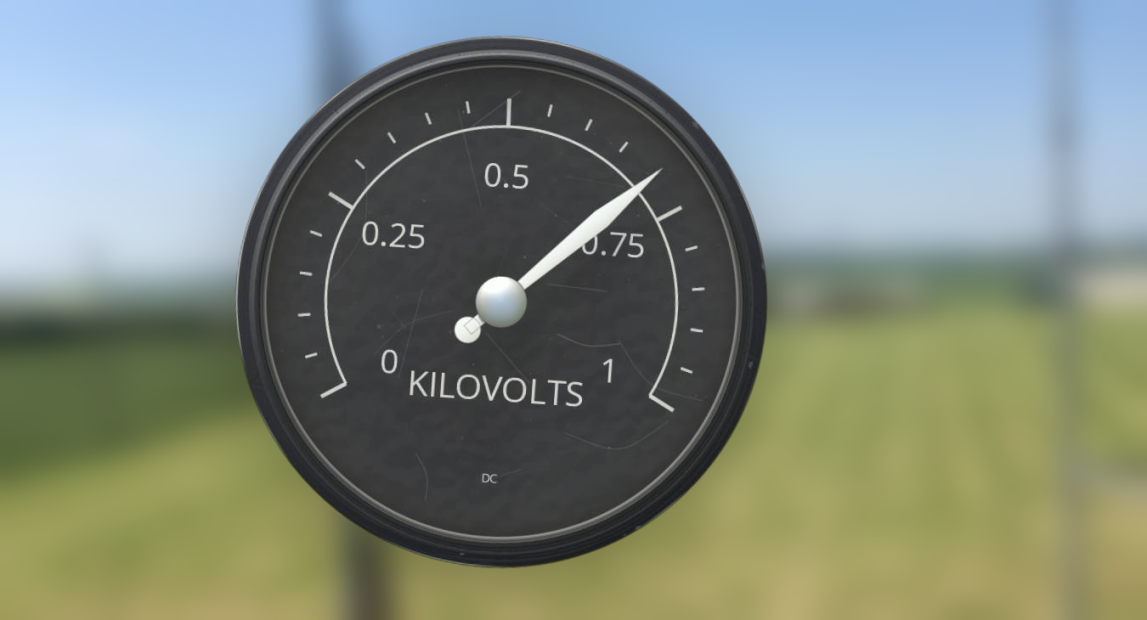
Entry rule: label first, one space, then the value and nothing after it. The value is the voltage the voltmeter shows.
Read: 0.7 kV
